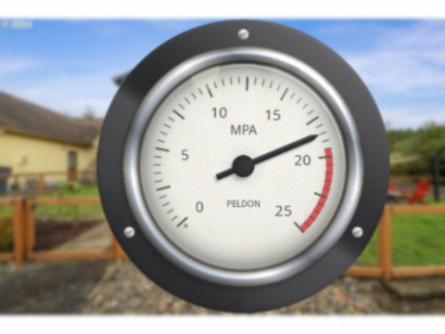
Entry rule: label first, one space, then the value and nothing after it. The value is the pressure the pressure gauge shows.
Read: 18.5 MPa
